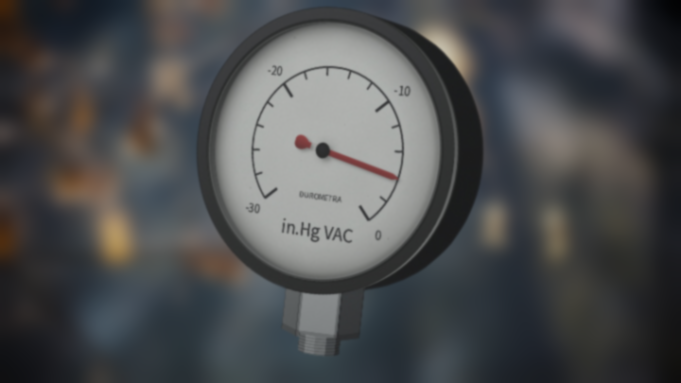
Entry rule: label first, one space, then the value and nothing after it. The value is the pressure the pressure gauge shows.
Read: -4 inHg
